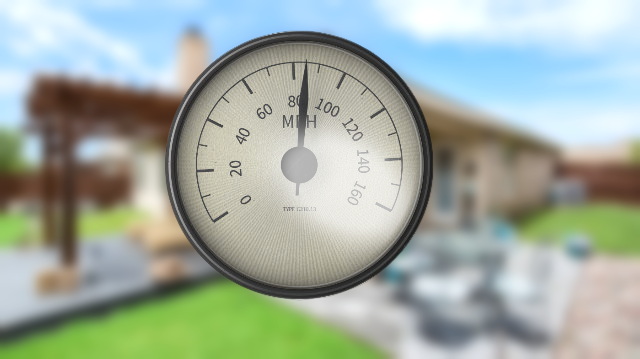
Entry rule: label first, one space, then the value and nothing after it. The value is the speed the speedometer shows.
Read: 85 mph
